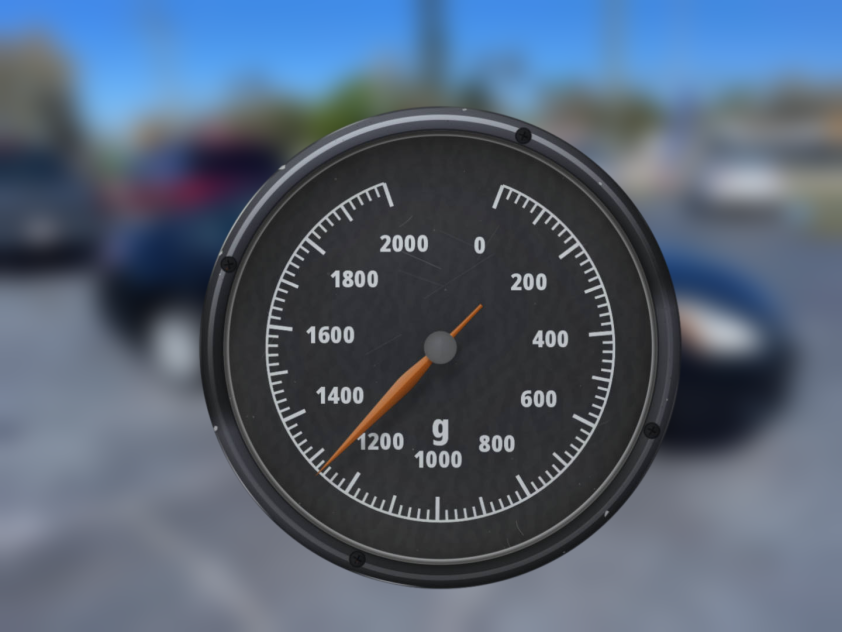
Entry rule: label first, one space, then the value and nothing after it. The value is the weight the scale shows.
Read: 1270 g
